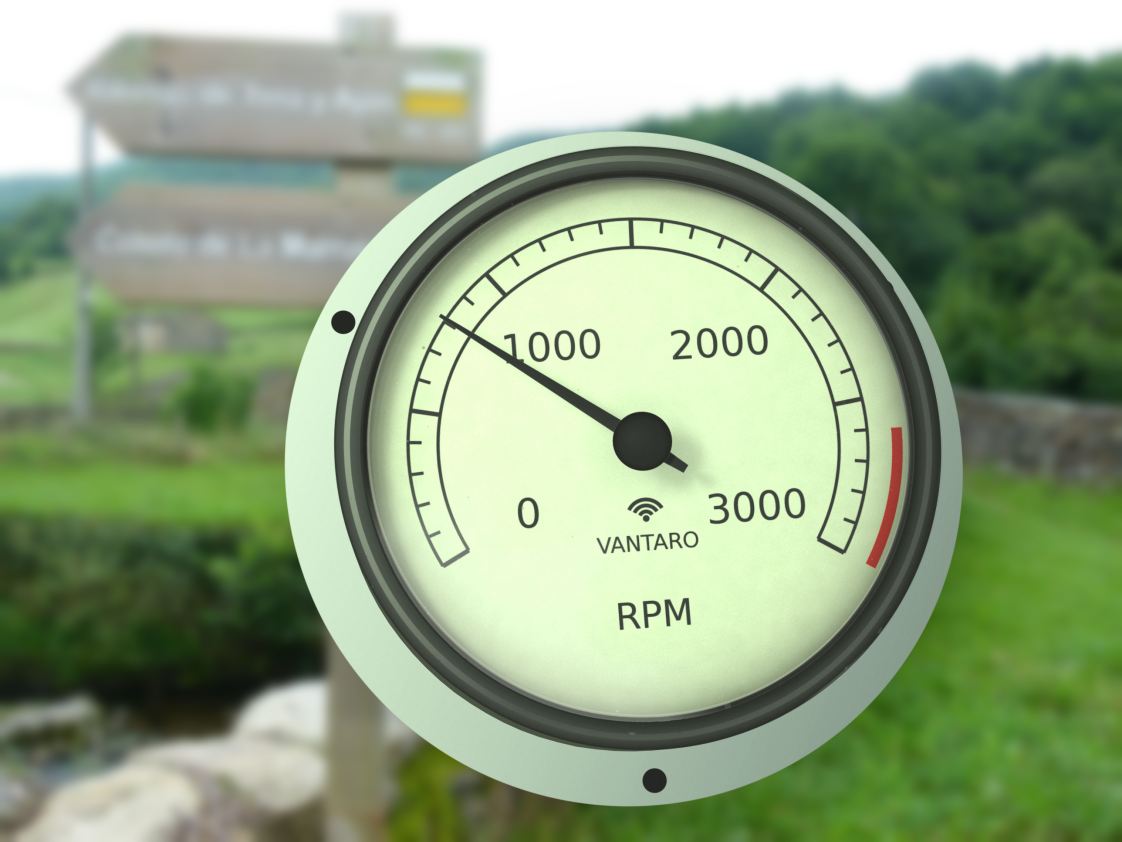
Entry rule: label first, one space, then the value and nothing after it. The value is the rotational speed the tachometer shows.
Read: 800 rpm
